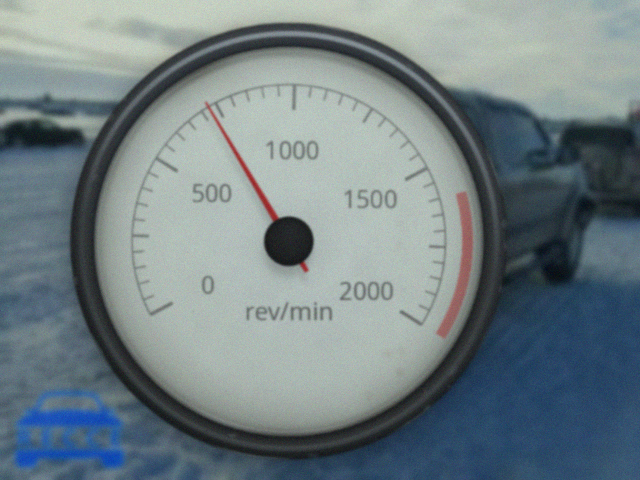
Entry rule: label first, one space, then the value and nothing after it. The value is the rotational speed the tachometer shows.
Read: 725 rpm
